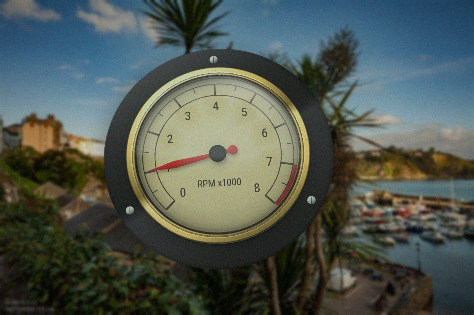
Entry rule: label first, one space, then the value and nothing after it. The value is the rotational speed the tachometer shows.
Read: 1000 rpm
